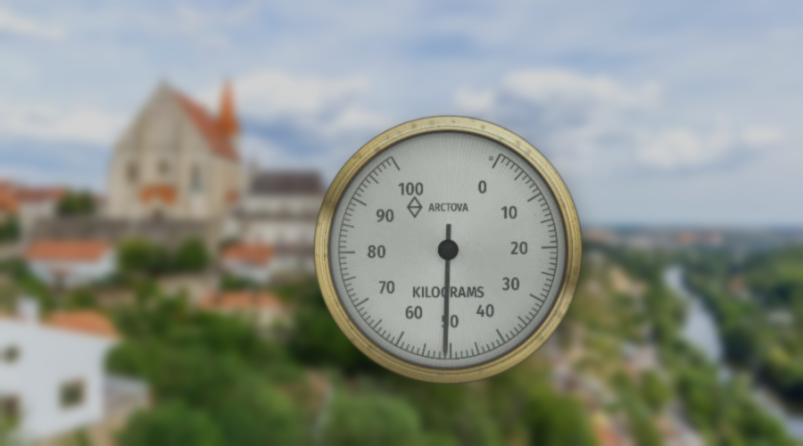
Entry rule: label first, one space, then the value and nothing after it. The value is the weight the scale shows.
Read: 51 kg
